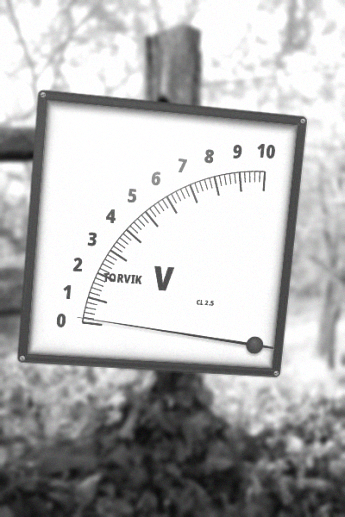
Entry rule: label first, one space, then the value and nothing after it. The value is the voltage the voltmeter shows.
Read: 0.2 V
